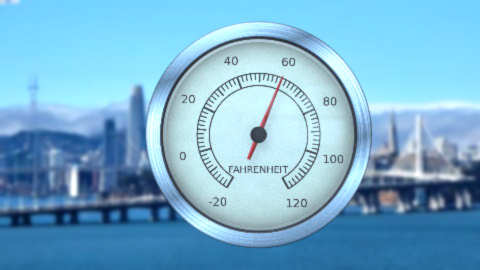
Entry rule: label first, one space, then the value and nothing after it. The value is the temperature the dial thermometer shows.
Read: 60 °F
